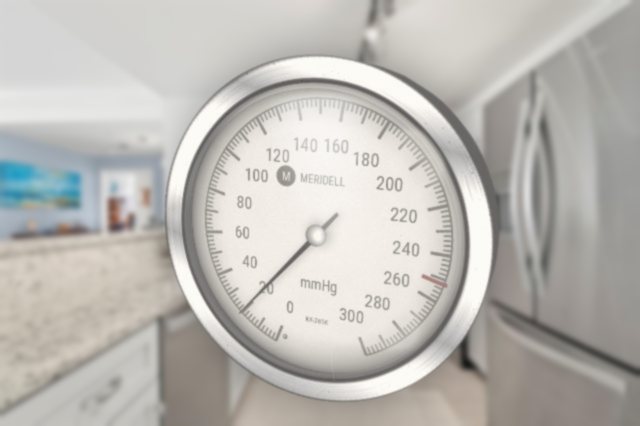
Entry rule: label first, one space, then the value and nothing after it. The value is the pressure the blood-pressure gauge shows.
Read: 20 mmHg
